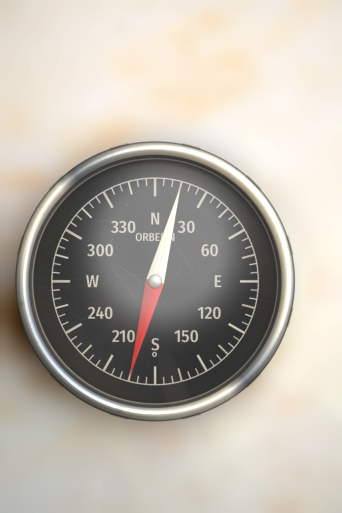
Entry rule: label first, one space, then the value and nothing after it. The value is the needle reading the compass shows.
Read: 195 °
